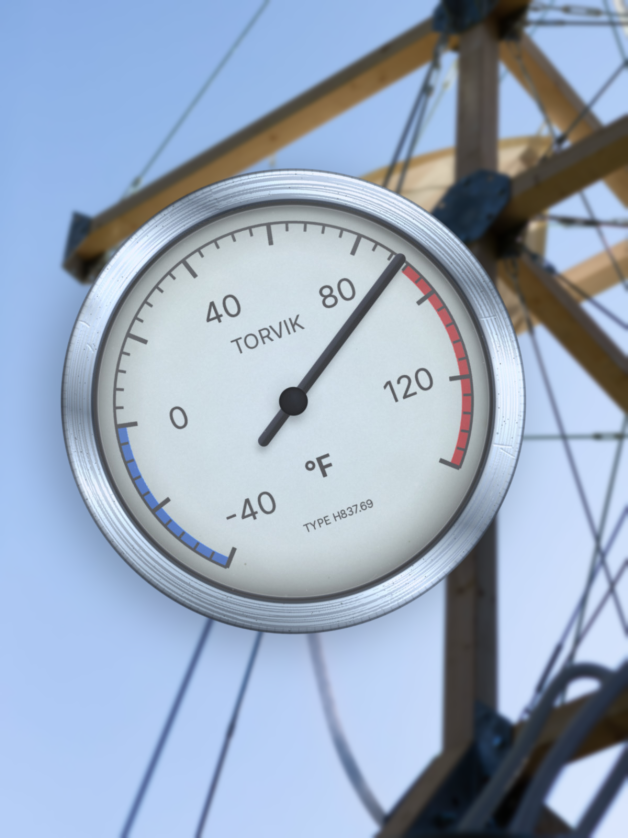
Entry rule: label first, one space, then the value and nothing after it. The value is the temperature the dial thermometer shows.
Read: 90 °F
